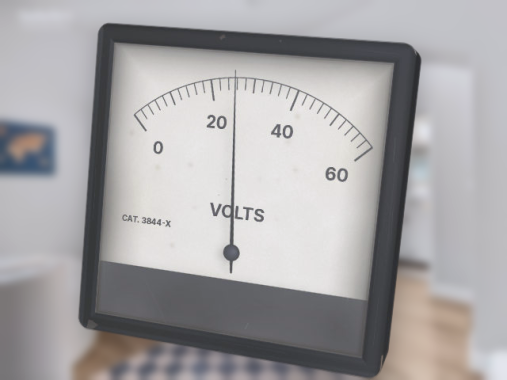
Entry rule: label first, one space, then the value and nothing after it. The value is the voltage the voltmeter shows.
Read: 26 V
